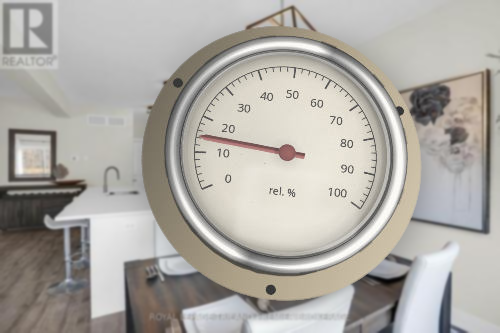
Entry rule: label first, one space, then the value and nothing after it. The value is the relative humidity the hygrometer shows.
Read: 14 %
